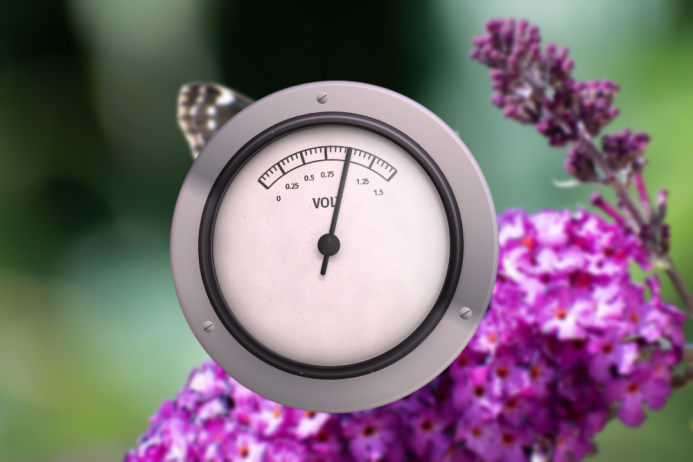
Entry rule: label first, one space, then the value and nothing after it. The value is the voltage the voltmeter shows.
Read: 1 V
